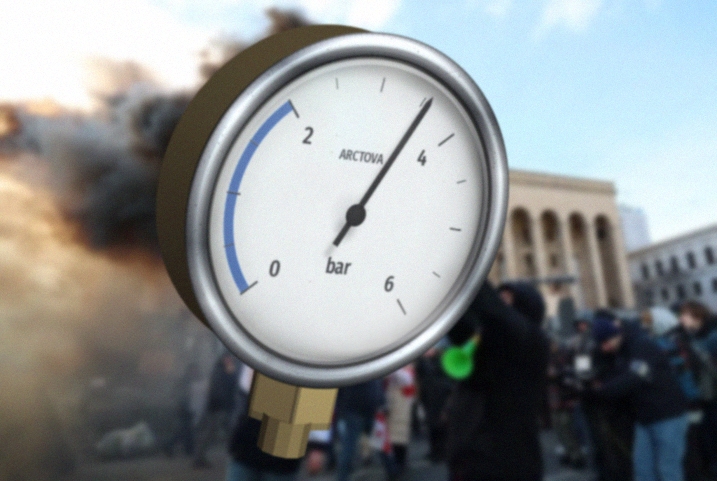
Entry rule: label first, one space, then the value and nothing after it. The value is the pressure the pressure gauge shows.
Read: 3.5 bar
